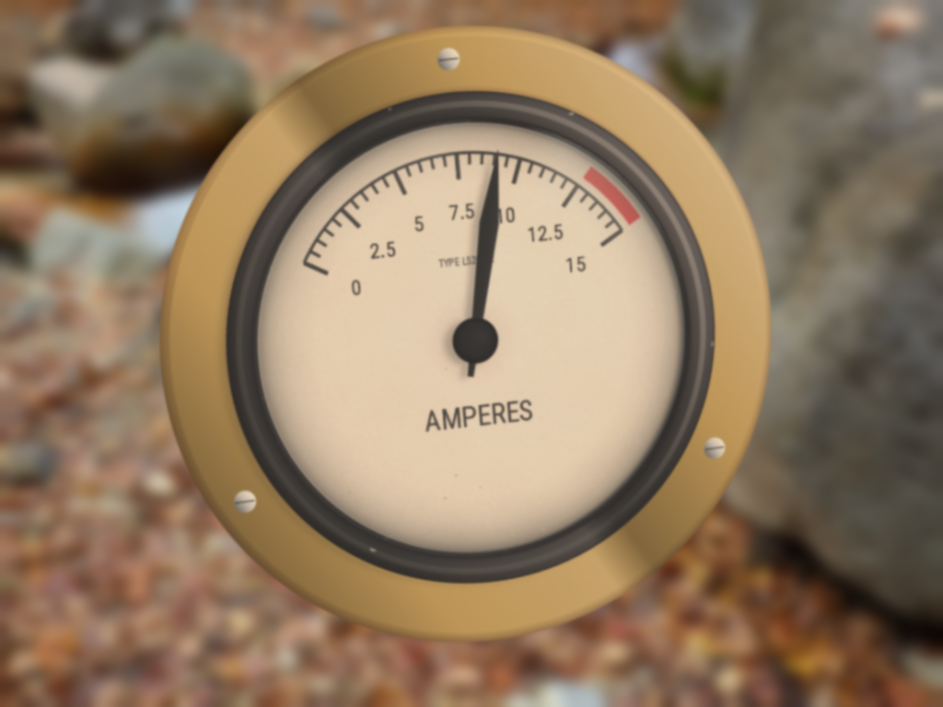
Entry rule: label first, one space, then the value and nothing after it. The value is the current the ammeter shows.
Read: 9 A
